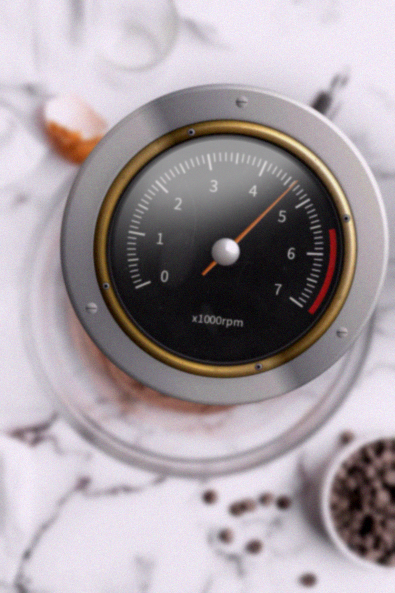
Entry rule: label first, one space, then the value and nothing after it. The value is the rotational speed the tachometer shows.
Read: 4600 rpm
